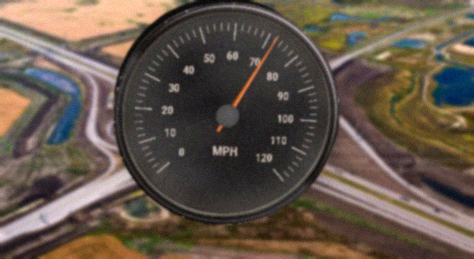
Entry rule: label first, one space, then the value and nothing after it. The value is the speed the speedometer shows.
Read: 72 mph
